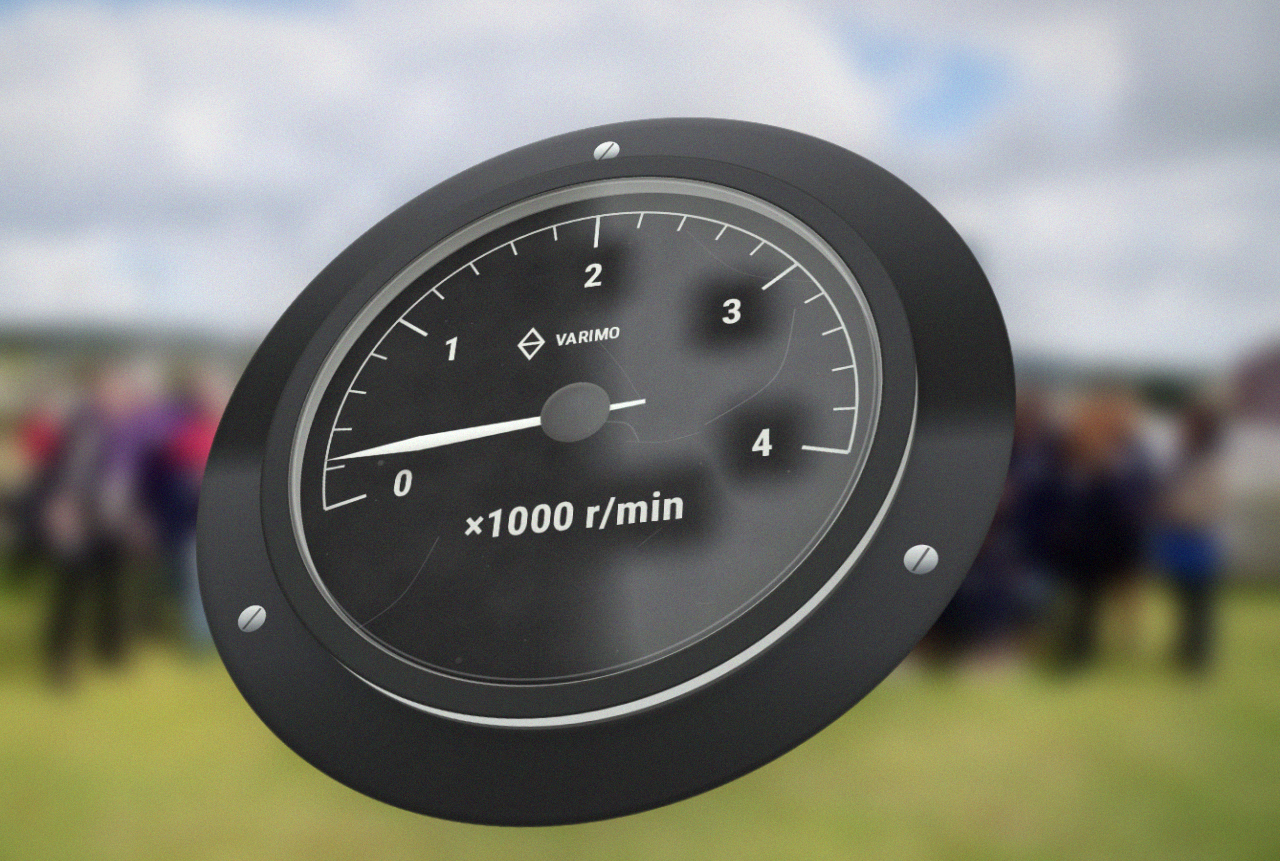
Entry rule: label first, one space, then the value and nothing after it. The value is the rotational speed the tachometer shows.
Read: 200 rpm
